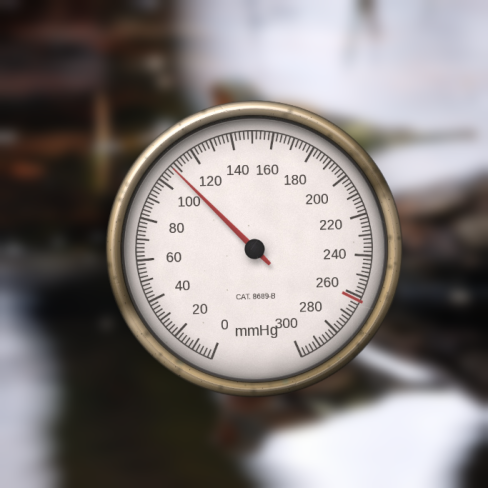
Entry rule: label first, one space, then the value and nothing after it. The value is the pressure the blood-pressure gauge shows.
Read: 108 mmHg
